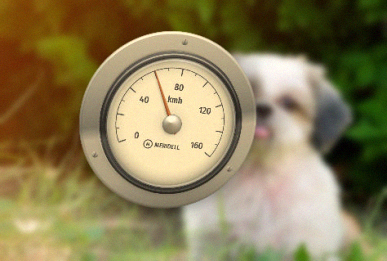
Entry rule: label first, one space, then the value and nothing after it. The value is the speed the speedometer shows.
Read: 60 km/h
